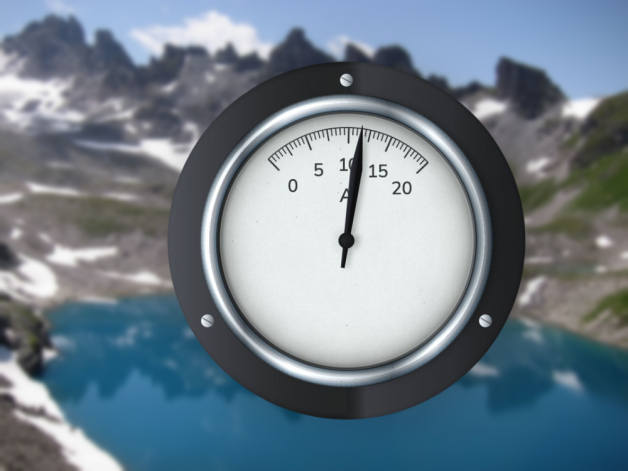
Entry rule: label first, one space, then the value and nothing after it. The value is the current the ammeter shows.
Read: 11.5 A
